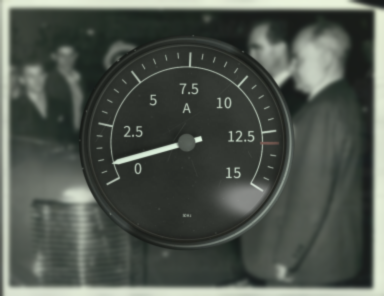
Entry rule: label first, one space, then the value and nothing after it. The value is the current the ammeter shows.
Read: 0.75 A
